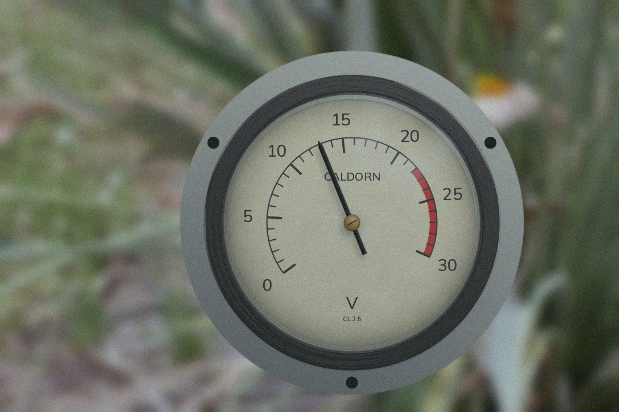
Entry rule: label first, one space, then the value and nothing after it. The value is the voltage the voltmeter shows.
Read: 13 V
